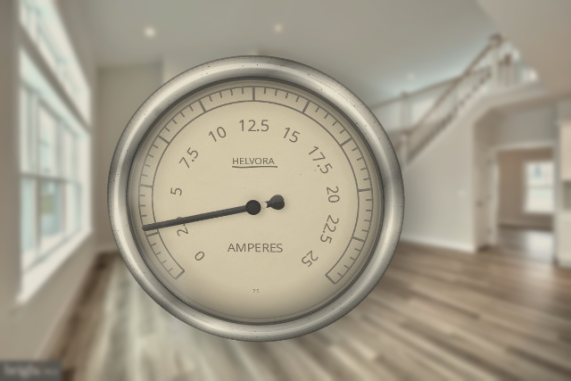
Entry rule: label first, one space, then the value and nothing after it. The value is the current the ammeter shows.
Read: 3 A
